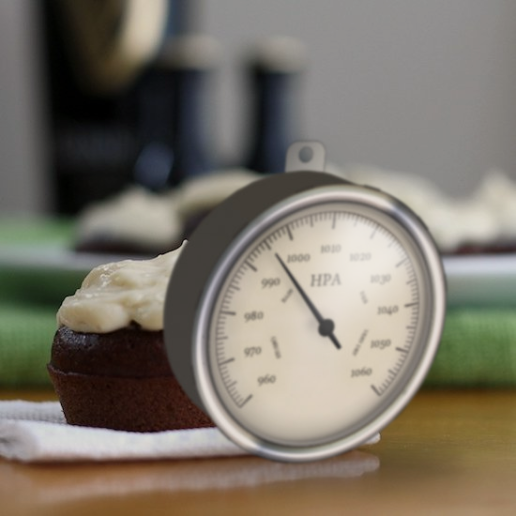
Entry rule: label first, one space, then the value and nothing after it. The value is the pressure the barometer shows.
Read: 995 hPa
